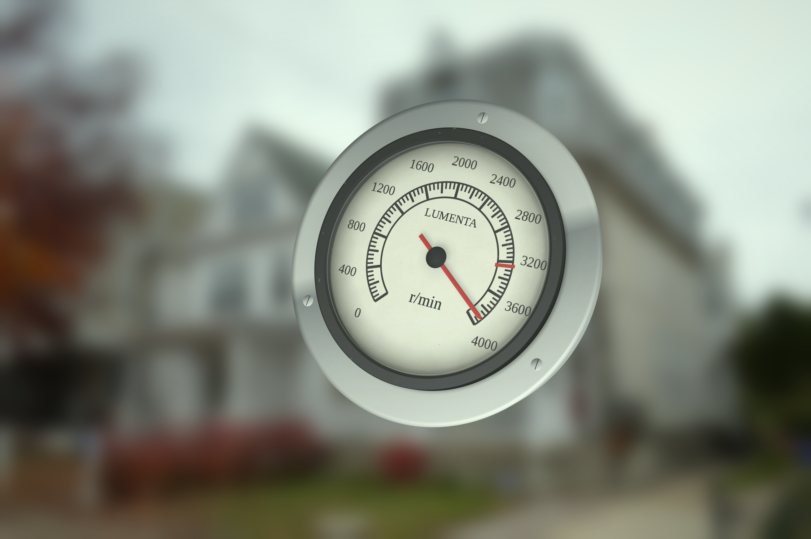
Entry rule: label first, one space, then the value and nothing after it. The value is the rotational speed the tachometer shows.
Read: 3900 rpm
